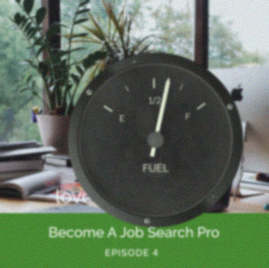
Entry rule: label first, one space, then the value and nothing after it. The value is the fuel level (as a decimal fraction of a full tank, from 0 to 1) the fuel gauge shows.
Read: 0.625
